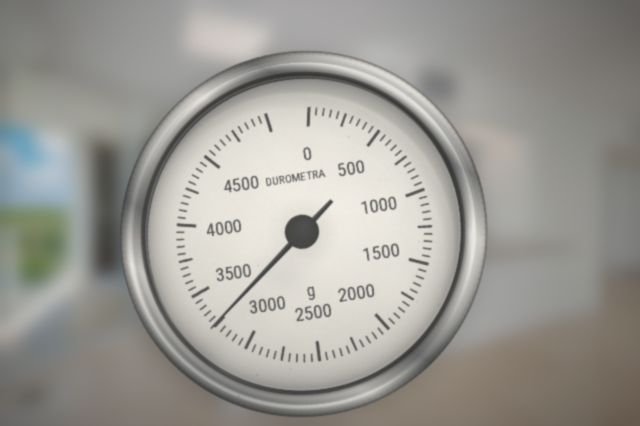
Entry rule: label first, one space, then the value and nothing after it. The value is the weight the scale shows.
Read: 3250 g
